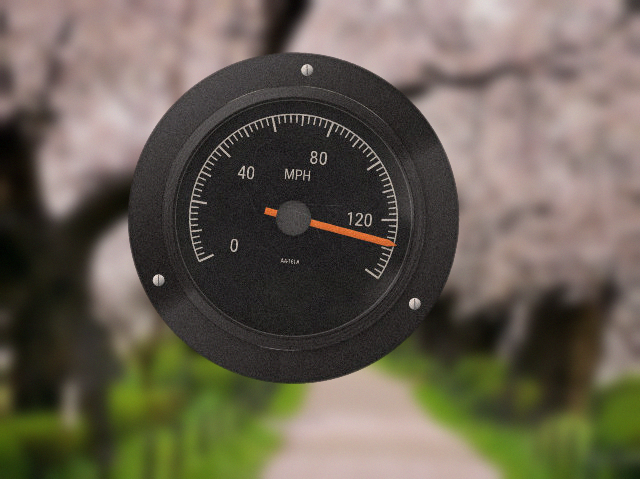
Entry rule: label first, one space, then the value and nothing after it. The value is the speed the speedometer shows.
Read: 128 mph
